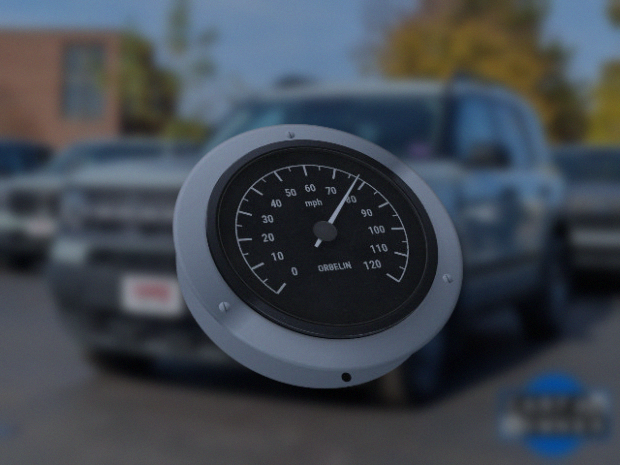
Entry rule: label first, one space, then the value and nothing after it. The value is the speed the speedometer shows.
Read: 77.5 mph
